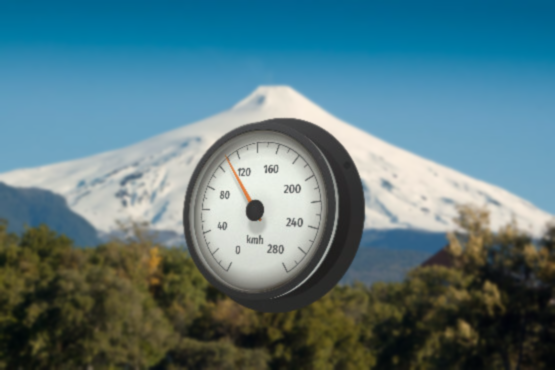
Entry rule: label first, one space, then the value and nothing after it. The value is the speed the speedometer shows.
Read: 110 km/h
